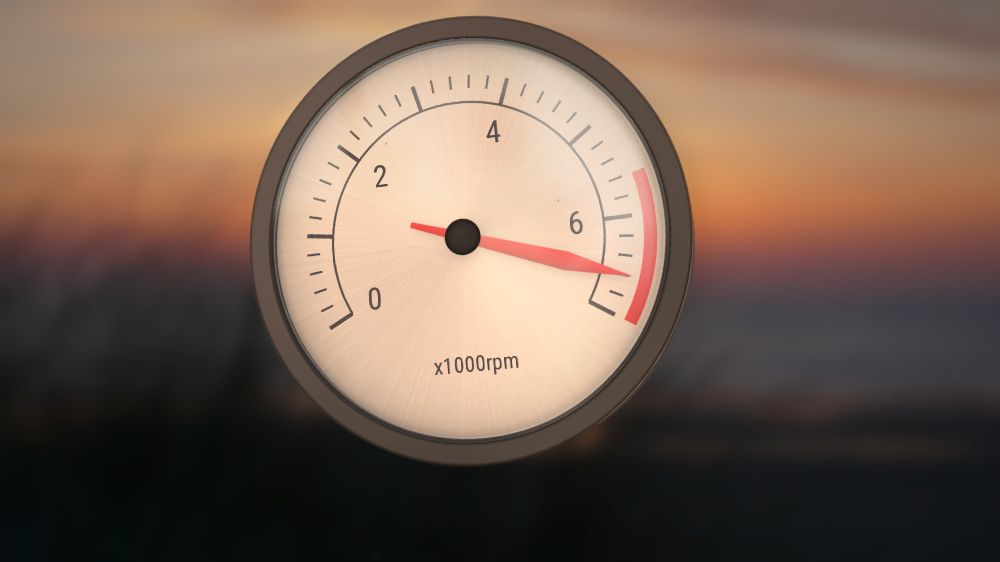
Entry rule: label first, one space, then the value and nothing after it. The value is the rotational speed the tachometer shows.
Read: 6600 rpm
